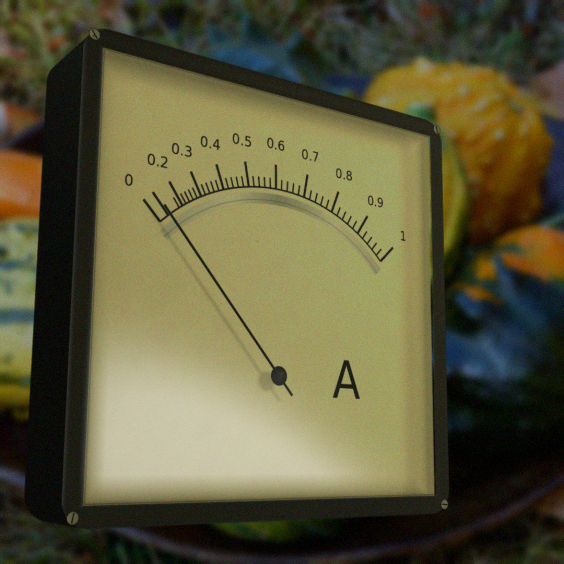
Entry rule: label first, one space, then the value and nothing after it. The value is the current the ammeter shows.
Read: 0.1 A
